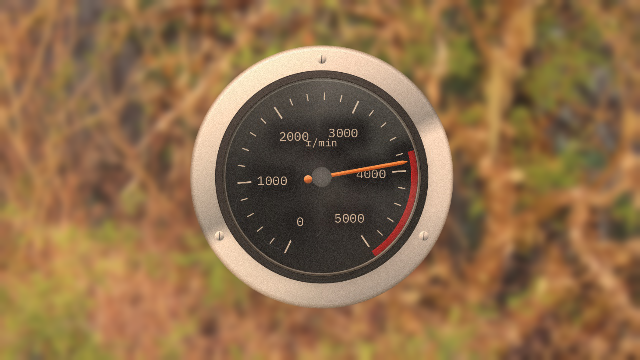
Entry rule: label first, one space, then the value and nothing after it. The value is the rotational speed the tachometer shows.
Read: 3900 rpm
